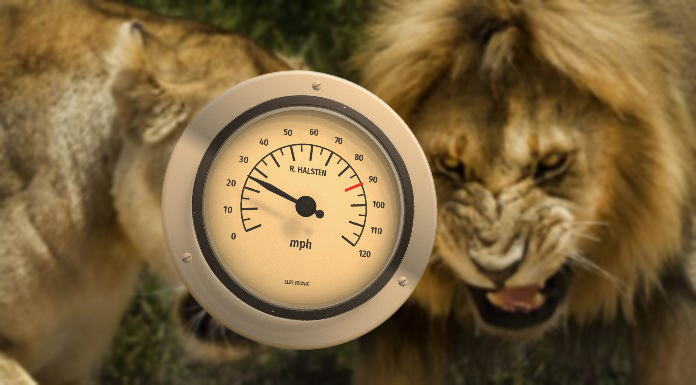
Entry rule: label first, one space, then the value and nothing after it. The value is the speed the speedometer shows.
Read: 25 mph
